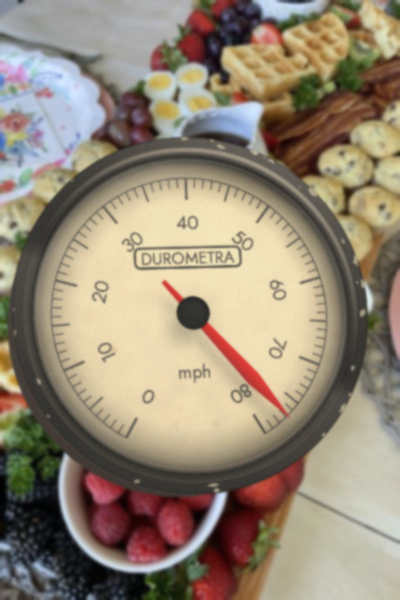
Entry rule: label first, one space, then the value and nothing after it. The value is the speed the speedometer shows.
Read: 77 mph
